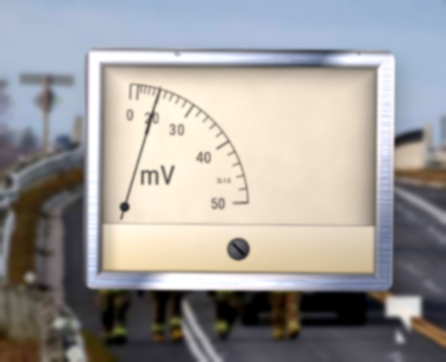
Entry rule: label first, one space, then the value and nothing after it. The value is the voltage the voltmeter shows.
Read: 20 mV
